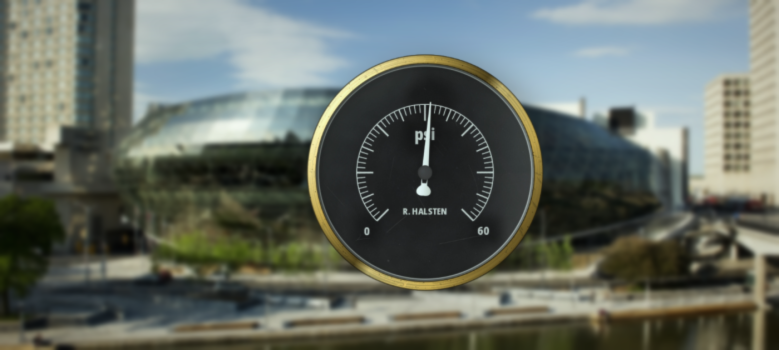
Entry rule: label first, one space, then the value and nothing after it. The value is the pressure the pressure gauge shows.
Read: 31 psi
